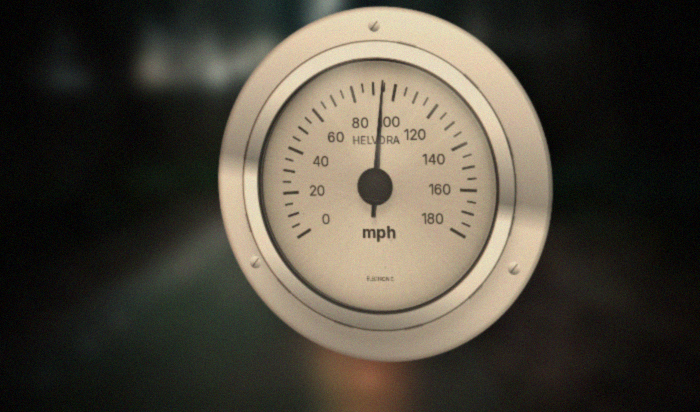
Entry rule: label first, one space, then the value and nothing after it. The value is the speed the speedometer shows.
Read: 95 mph
